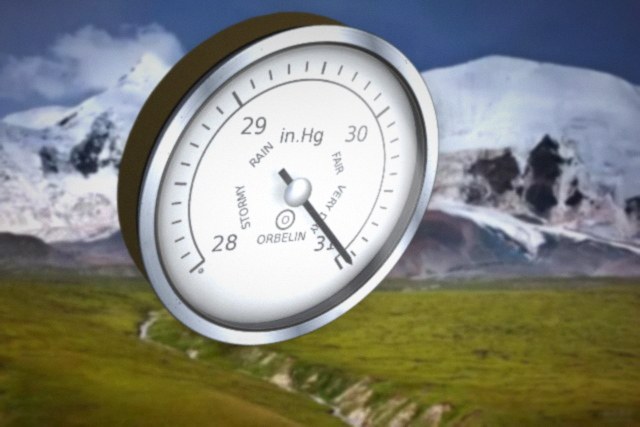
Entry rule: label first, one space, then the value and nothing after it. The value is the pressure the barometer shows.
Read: 30.95 inHg
